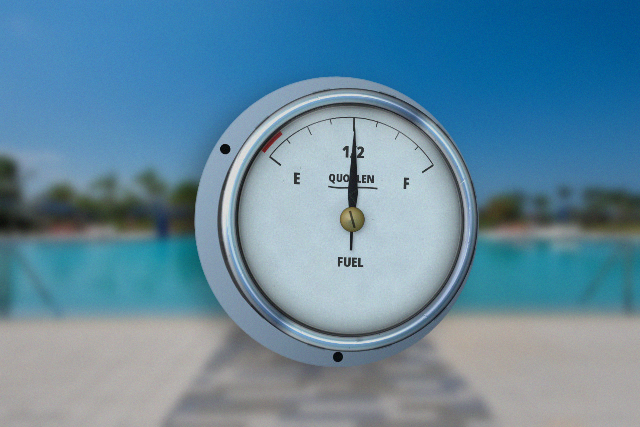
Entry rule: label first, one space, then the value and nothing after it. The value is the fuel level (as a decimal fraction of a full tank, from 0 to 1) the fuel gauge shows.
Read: 0.5
